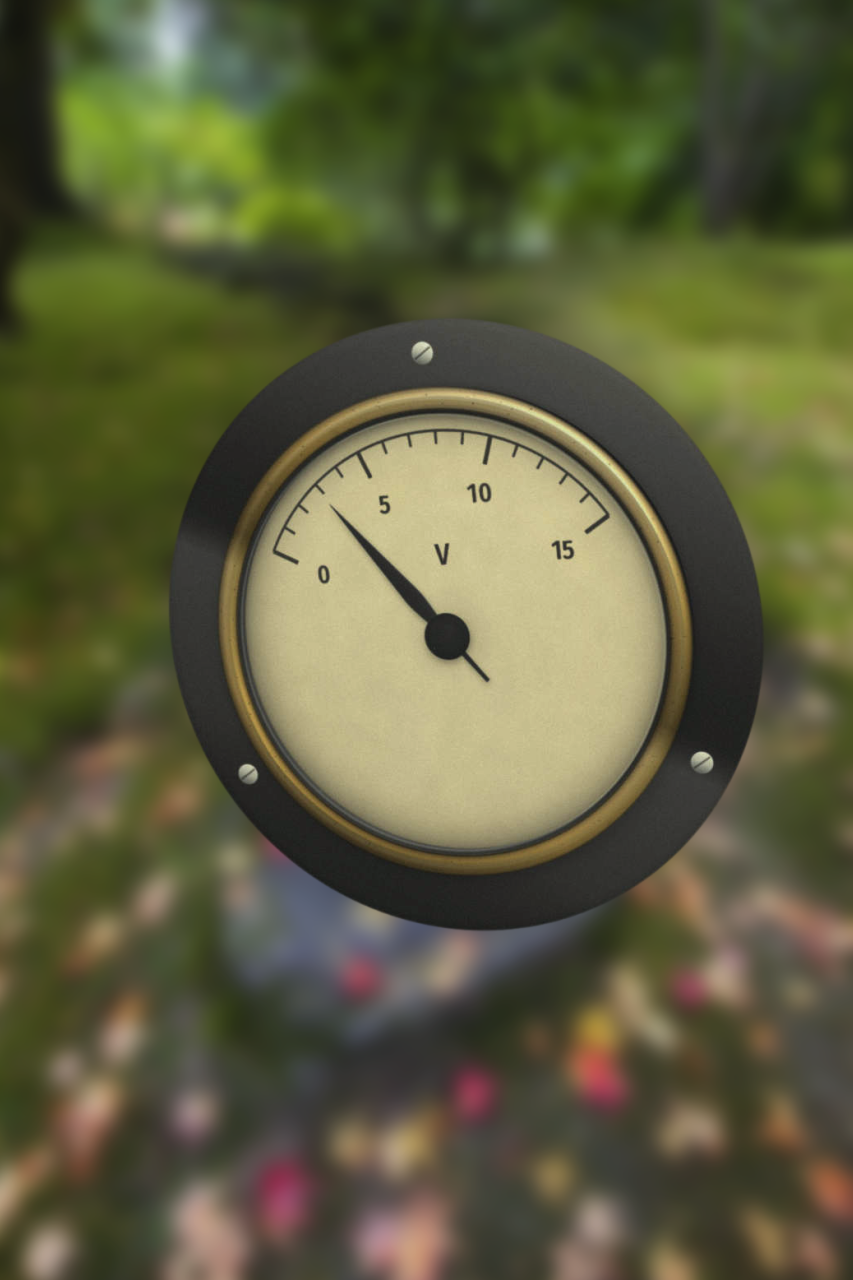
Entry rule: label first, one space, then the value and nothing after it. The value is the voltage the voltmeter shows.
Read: 3 V
